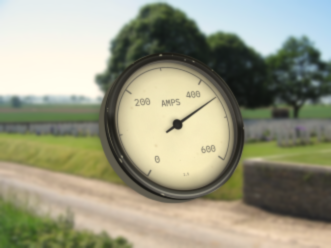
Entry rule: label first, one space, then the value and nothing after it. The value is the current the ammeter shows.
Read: 450 A
